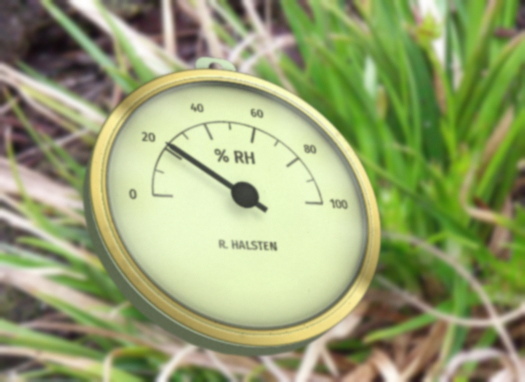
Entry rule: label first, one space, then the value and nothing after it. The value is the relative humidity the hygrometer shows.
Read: 20 %
